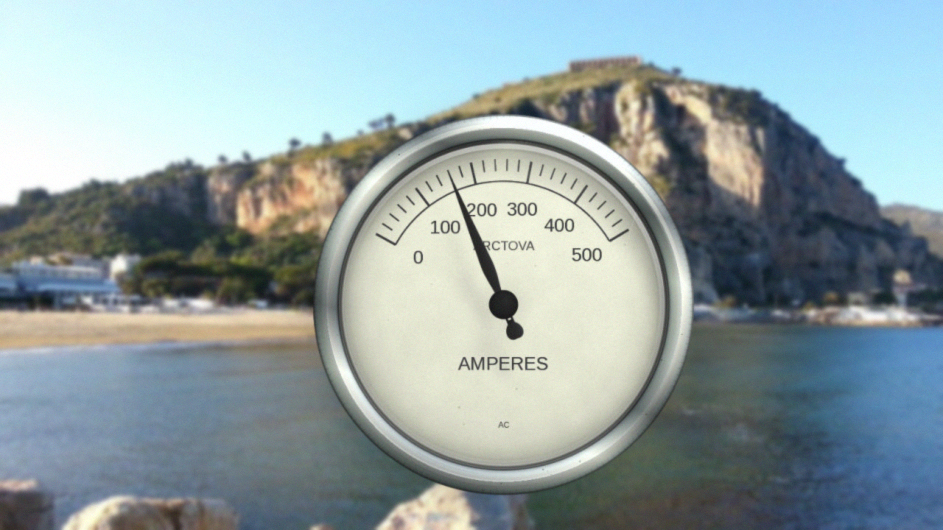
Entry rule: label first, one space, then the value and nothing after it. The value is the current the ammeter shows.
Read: 160 A
